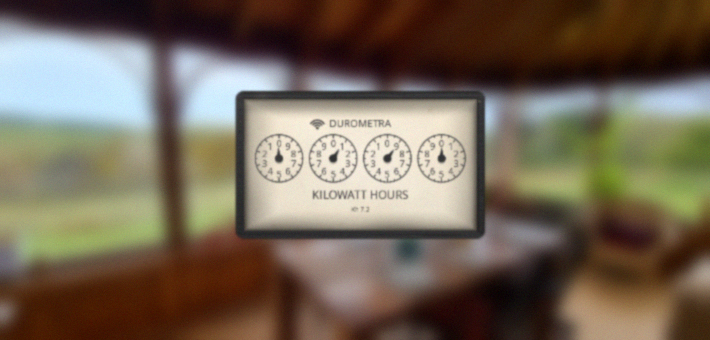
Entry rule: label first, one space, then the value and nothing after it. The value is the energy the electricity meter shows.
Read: 90 kWh
